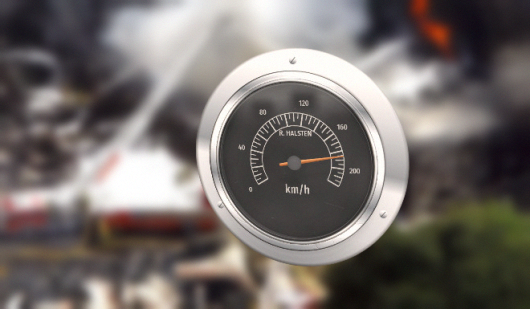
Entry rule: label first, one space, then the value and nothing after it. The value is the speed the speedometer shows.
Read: 185 km/h
